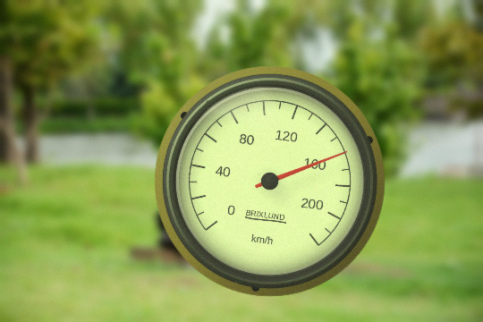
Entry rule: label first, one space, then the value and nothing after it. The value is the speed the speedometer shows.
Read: 160 km/h
